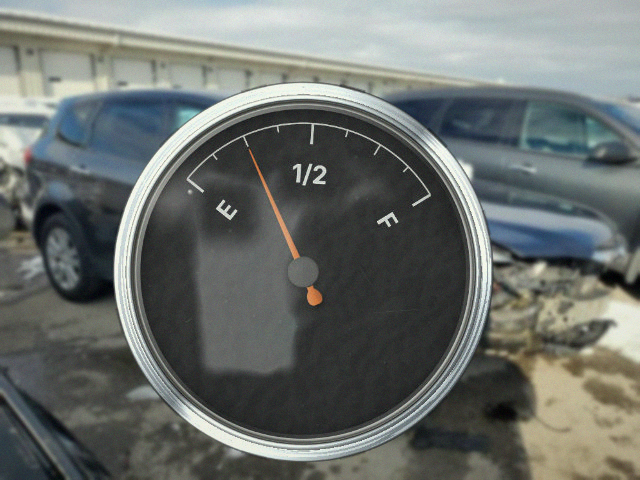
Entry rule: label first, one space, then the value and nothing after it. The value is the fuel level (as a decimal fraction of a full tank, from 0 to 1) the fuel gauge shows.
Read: 0.25
